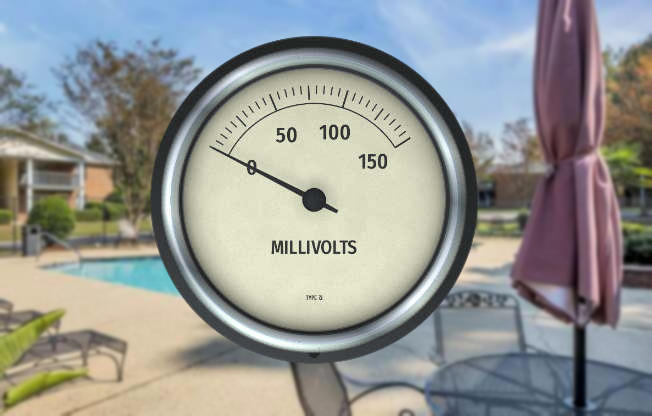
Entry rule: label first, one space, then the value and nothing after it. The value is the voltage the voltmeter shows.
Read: 0 mV
